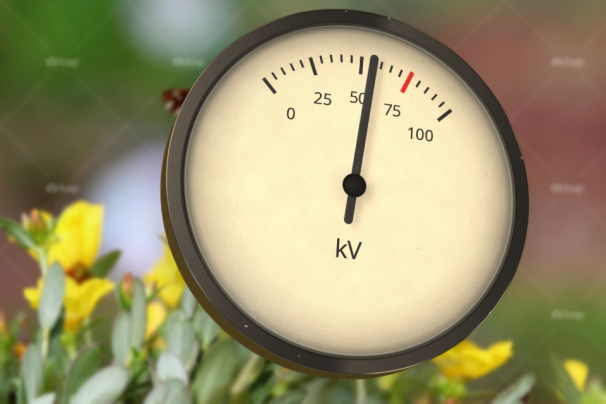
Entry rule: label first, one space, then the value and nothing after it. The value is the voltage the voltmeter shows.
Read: 55 kV
